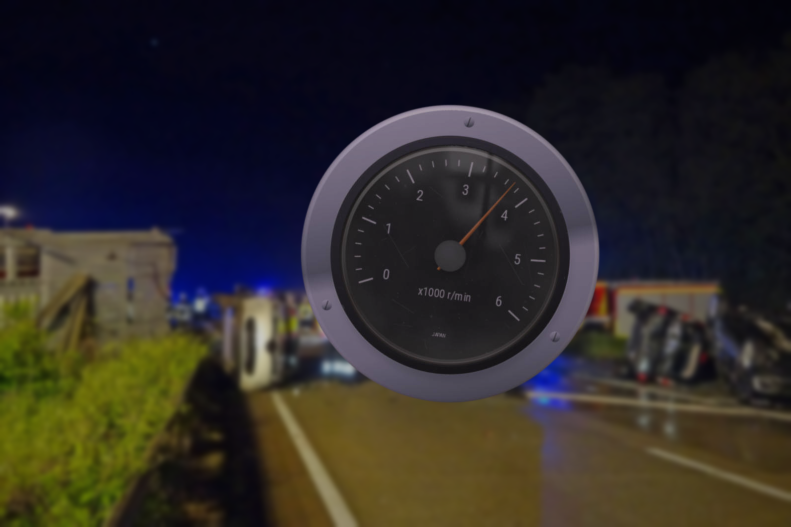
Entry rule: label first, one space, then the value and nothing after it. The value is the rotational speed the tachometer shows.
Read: 3700 rpm
